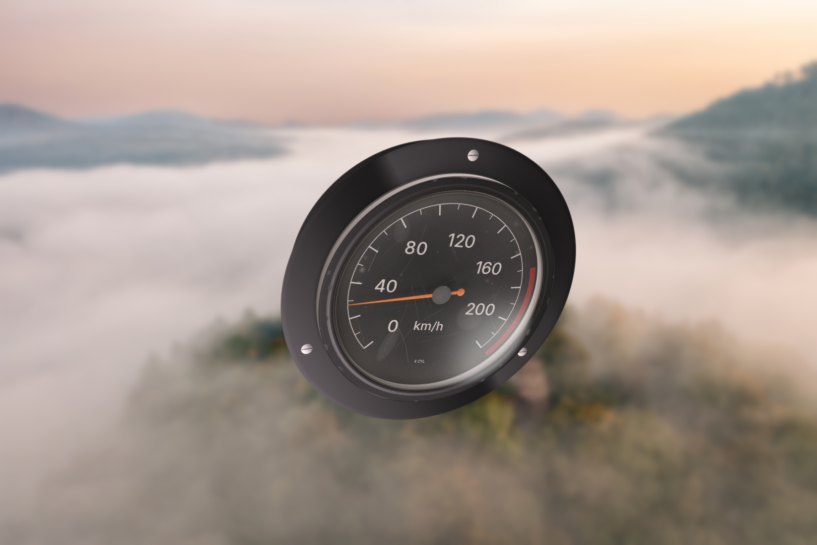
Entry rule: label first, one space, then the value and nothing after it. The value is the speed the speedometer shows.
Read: 30 km/h
